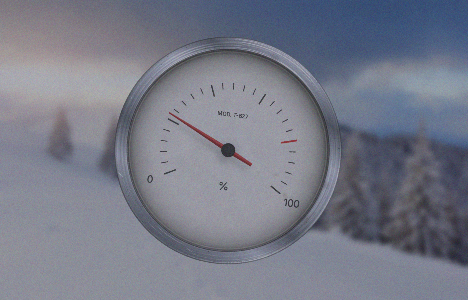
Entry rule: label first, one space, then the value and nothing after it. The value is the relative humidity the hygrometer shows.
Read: 22 %
